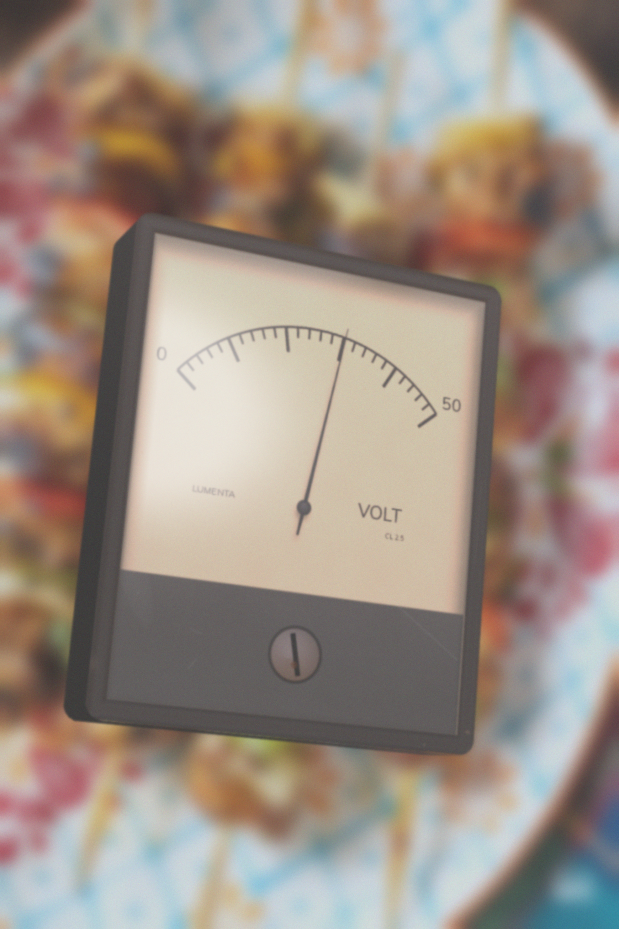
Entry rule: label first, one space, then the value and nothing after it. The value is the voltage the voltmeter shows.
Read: 30 V
